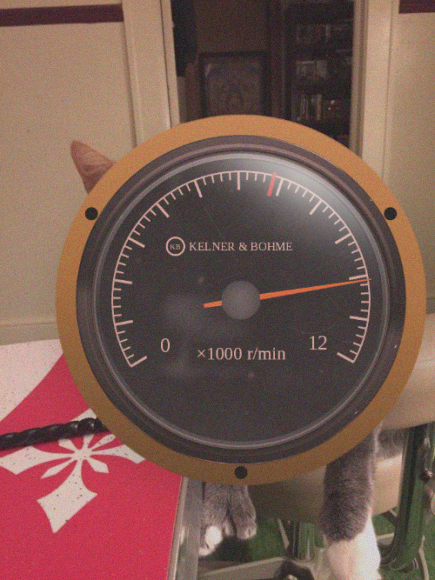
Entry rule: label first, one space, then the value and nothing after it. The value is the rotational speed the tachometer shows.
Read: 10100 rpm
